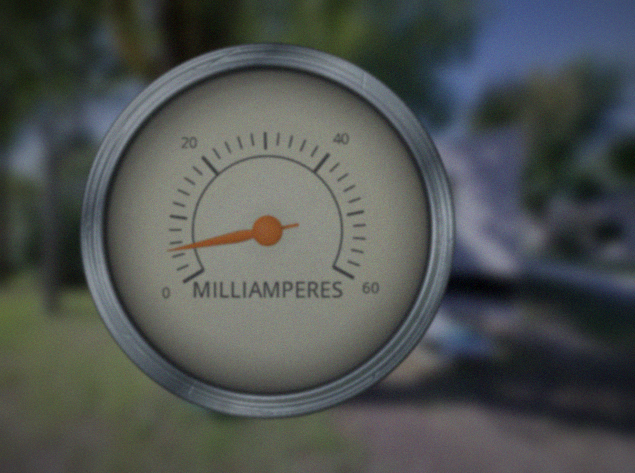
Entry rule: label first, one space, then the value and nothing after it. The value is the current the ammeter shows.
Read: 5 mA
